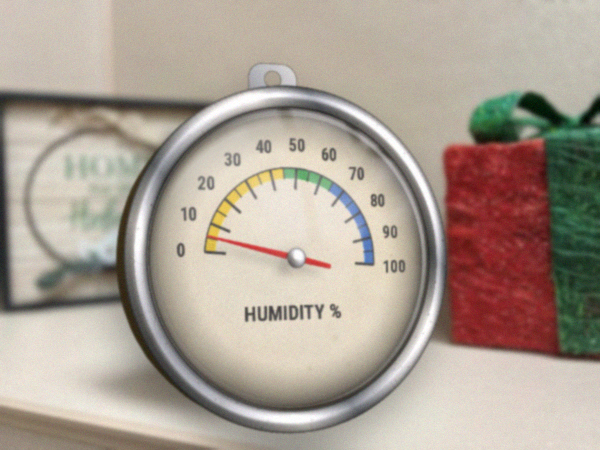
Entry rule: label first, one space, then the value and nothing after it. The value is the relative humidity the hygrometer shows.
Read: 5 %
